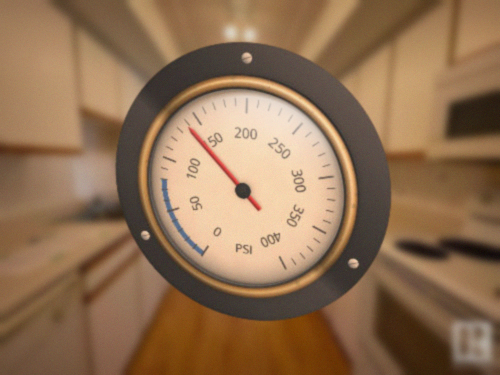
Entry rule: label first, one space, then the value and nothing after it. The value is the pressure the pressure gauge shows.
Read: 140 psi
